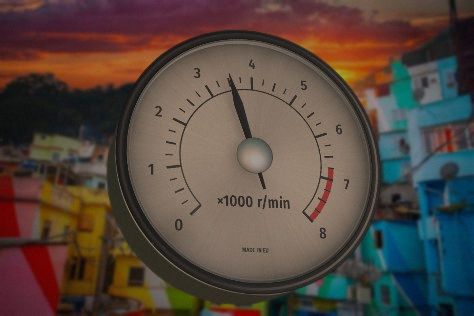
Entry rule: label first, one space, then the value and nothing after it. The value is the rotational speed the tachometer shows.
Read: 3500 rpm
